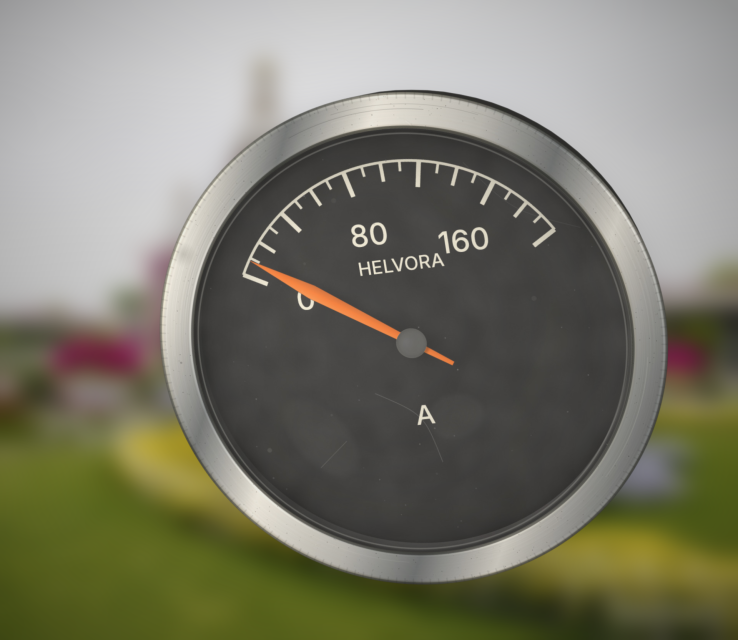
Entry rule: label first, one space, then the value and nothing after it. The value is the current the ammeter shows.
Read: 10 A
